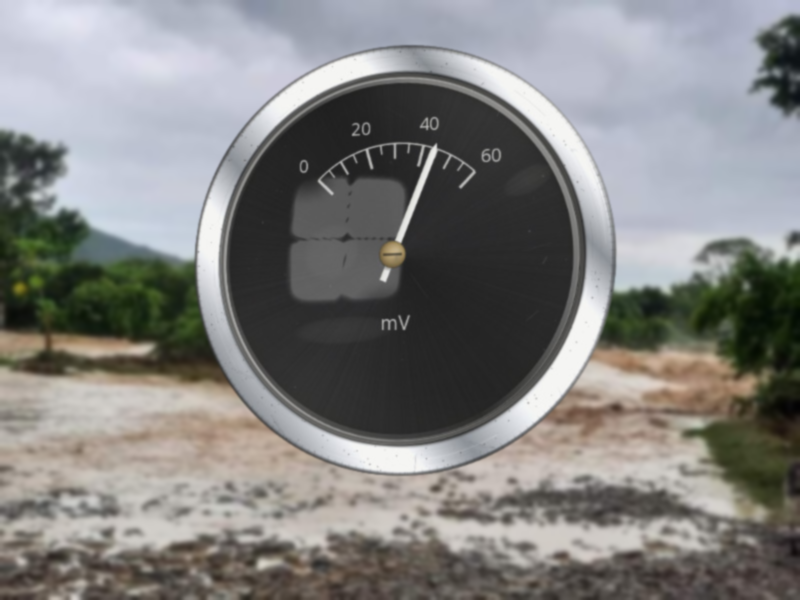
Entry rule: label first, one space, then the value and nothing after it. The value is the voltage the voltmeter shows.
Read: 45 mV
